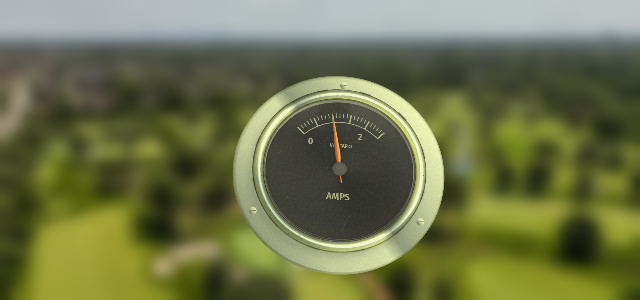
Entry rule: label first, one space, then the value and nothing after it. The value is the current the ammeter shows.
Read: 1 A
